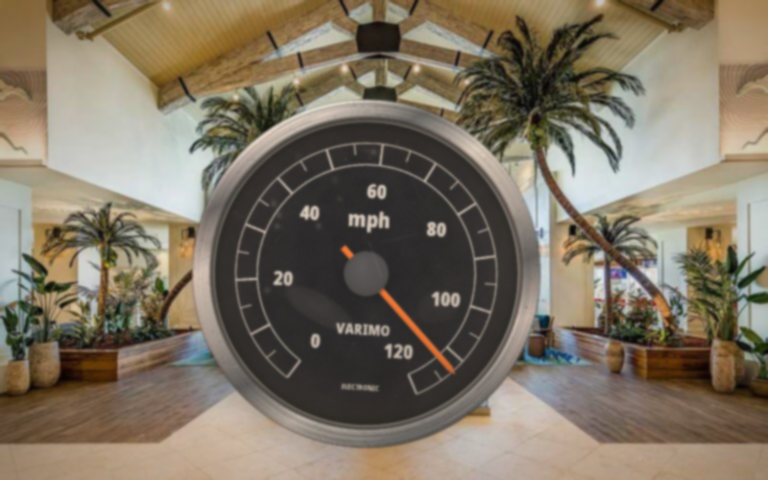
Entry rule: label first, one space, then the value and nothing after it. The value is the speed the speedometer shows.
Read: 112.5 mph
